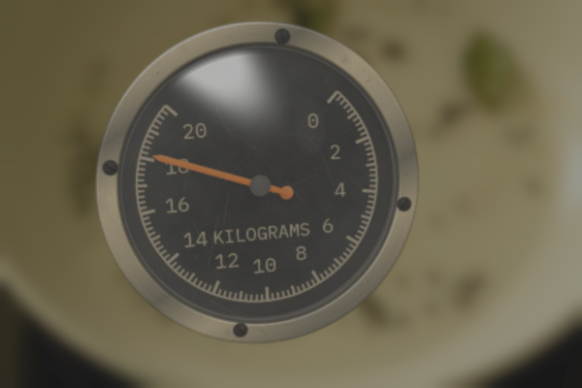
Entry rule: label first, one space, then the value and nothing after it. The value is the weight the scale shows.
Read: 18.2 kg
